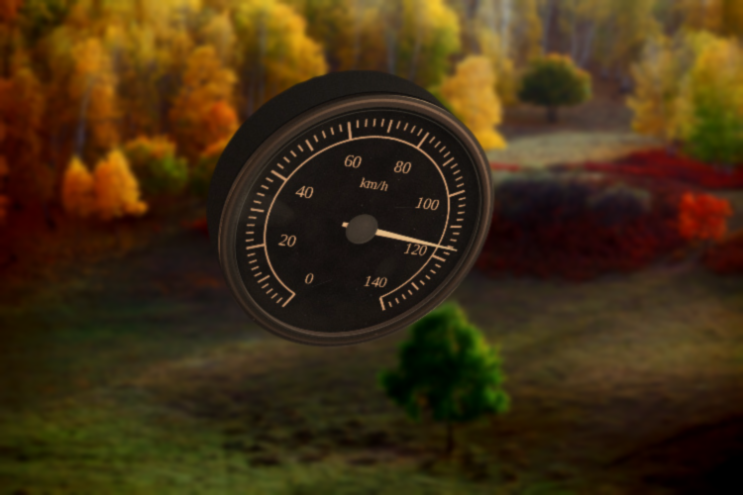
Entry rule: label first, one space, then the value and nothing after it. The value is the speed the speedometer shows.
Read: 116 km/h
